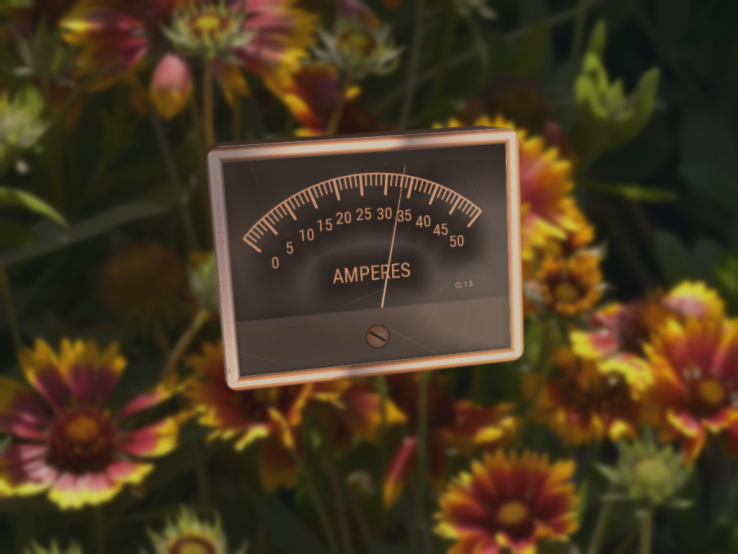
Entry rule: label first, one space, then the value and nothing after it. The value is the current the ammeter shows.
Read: 33 A
